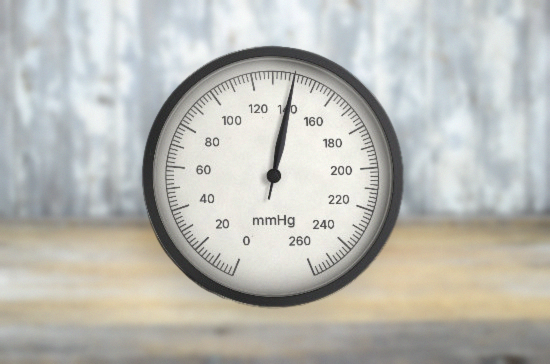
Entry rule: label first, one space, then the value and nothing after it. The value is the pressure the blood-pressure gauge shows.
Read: 140 mmHg
